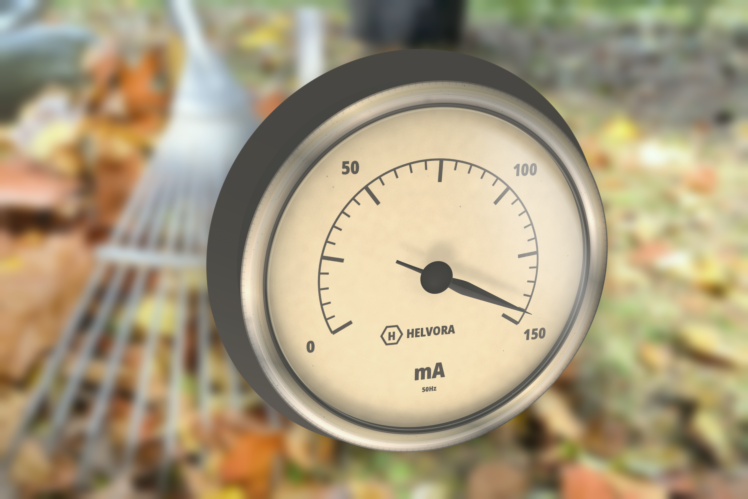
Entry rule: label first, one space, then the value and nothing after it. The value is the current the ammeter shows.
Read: 145 mA
